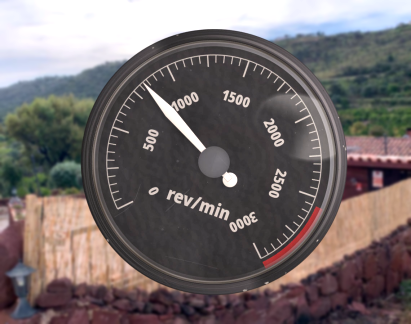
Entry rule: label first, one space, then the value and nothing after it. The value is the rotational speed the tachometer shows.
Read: 825 rpm
